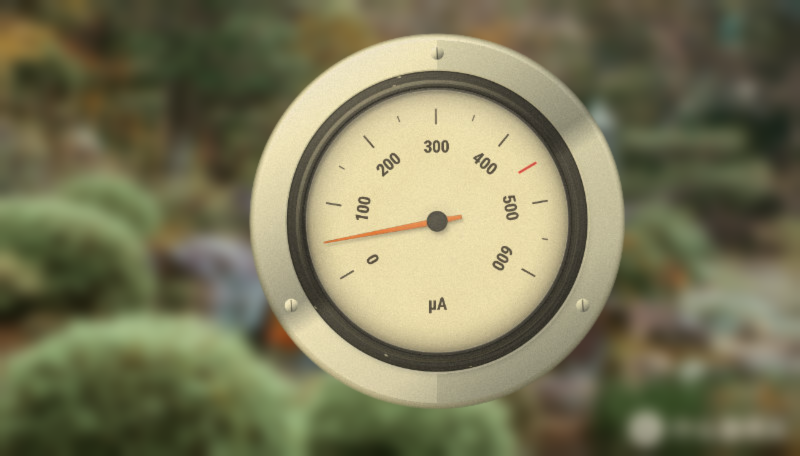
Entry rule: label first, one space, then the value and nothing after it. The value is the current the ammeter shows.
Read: 50 µA
